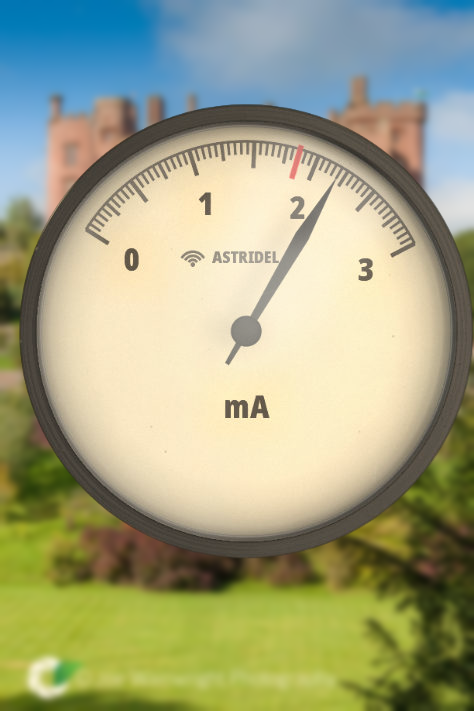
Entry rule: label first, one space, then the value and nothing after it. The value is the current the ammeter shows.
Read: 2.2 mA
